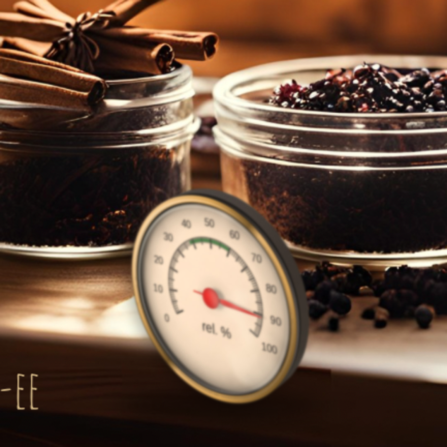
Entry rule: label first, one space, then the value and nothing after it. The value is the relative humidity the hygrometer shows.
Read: 90 %
